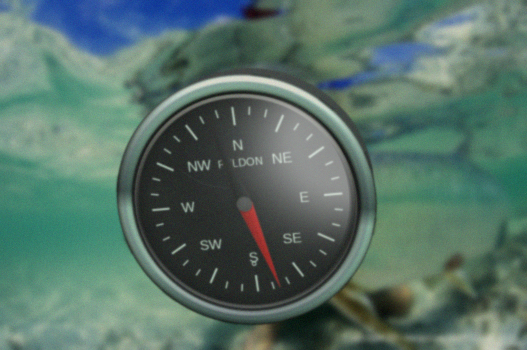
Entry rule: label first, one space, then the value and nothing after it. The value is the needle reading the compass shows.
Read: 165 °
